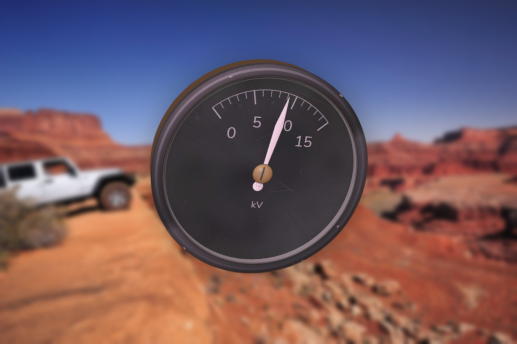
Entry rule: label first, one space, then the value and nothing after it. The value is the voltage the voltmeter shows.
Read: 9 kV
